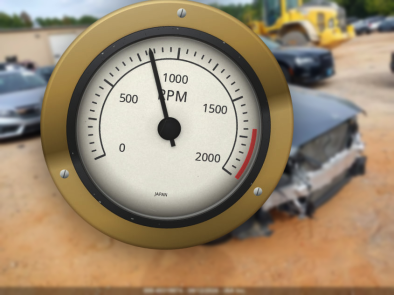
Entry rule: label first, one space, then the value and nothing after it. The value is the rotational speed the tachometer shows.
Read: 825 rpm
